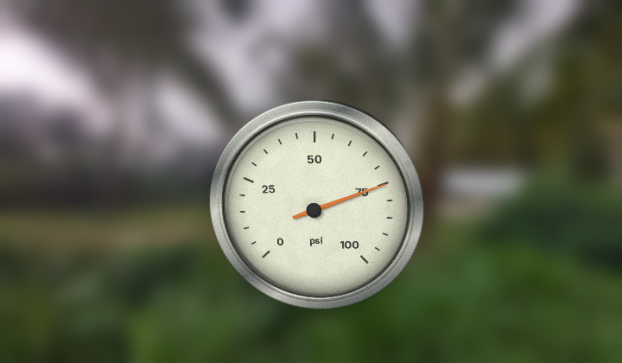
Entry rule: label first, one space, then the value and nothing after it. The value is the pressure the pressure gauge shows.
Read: 75 psi
